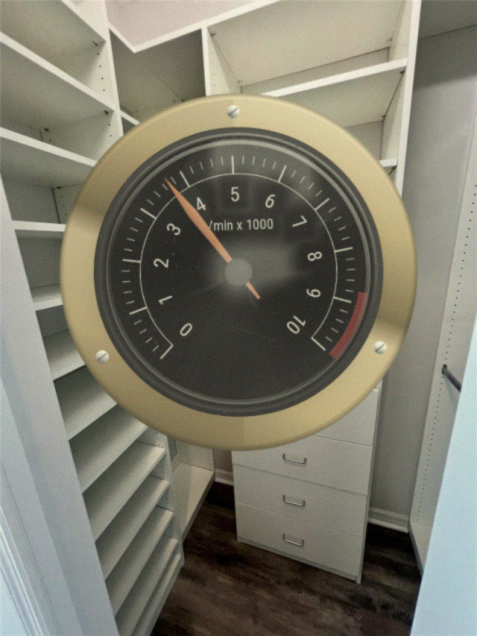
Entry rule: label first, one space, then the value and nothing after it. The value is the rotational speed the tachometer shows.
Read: 3700 rpm
